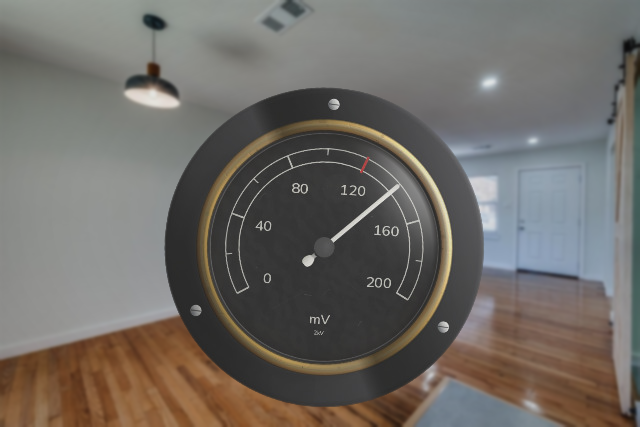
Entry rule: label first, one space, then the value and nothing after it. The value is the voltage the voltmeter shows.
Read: 140 mV
